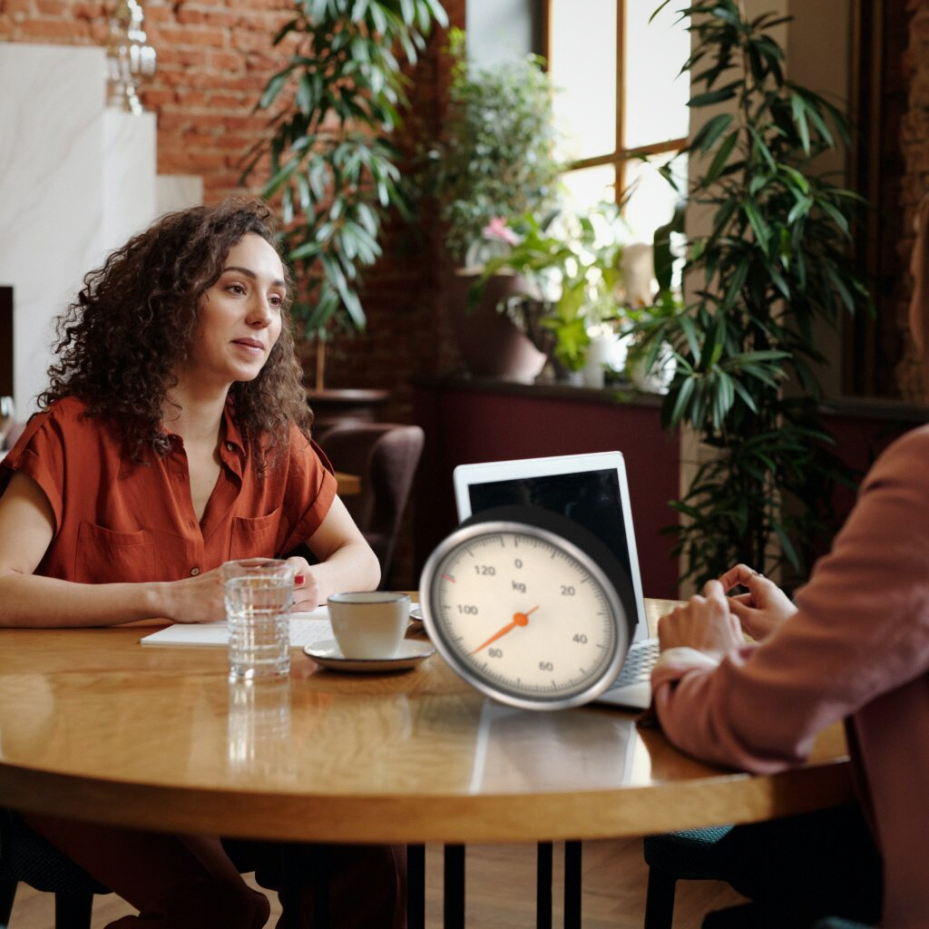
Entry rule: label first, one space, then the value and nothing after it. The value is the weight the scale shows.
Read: 85 kg
